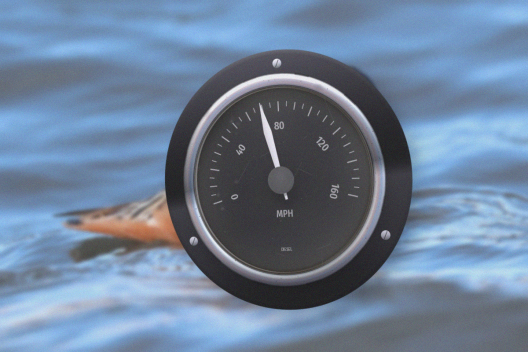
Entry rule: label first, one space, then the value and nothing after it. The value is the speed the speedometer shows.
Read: 70 mph
